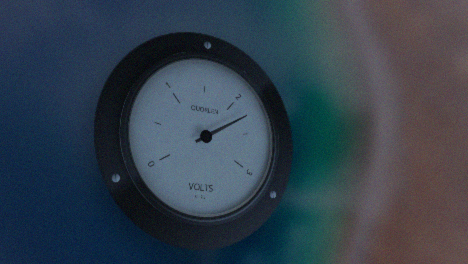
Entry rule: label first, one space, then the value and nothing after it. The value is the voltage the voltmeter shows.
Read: 2.25 V
